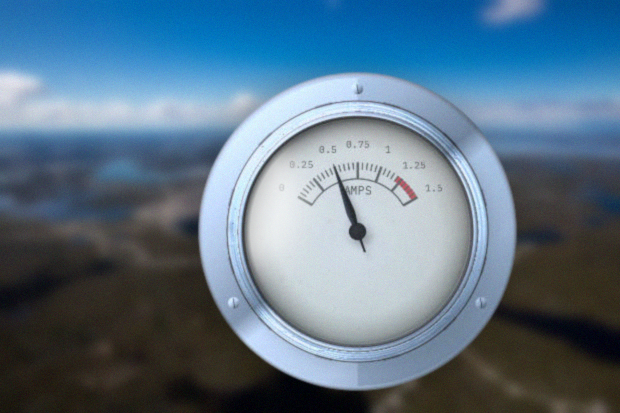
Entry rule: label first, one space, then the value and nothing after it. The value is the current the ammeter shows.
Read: 0.5 A
